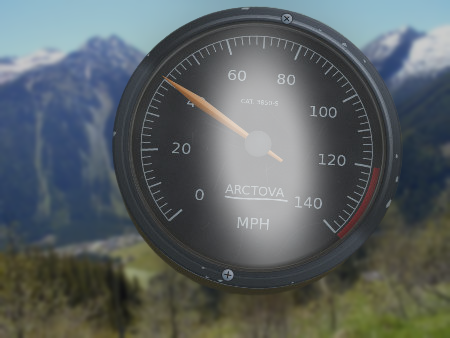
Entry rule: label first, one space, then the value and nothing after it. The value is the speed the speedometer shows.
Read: 40 mph
